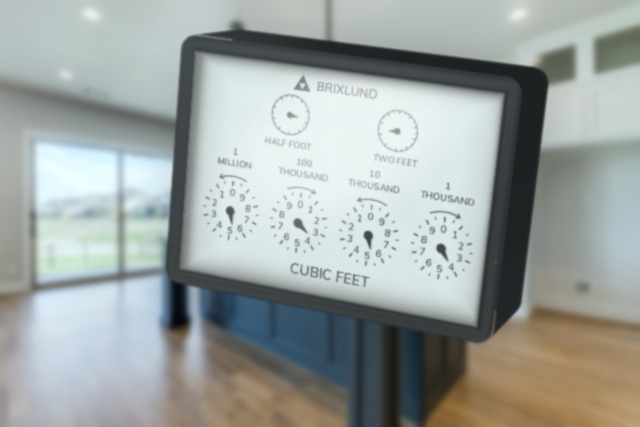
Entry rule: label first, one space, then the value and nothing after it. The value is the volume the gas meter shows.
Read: 535400 ft³
